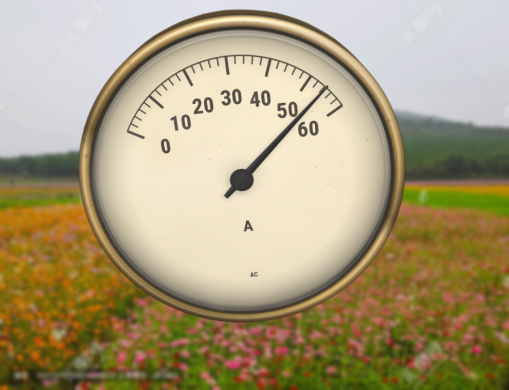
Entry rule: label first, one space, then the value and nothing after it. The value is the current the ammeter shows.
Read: 54 A
